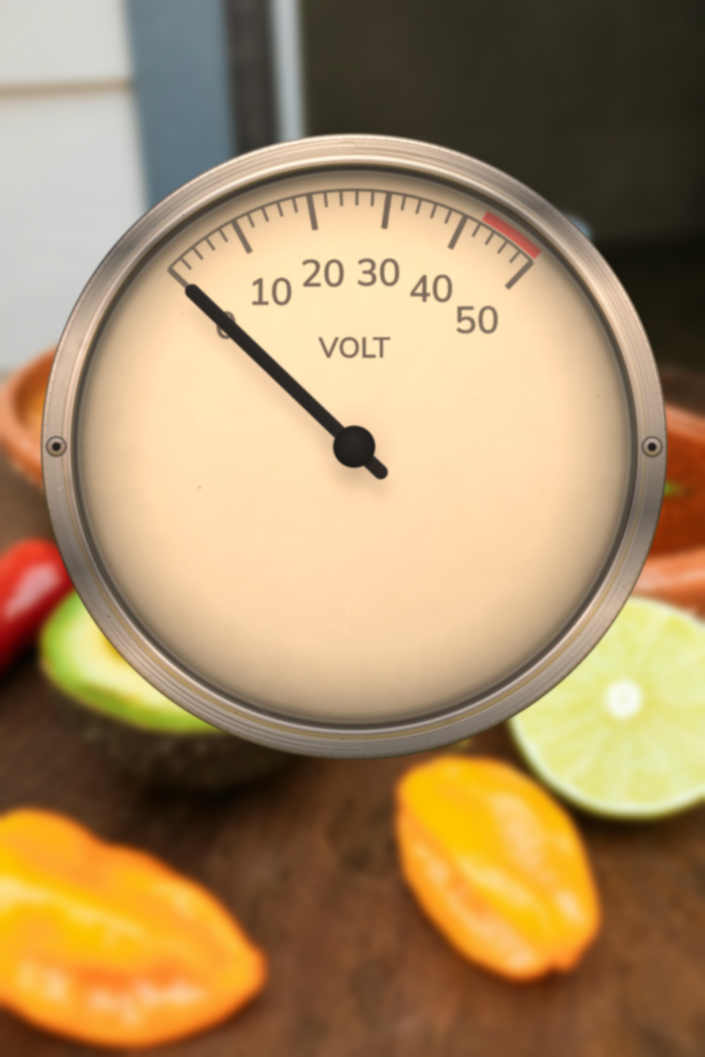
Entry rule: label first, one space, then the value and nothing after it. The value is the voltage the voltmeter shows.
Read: 0 V
